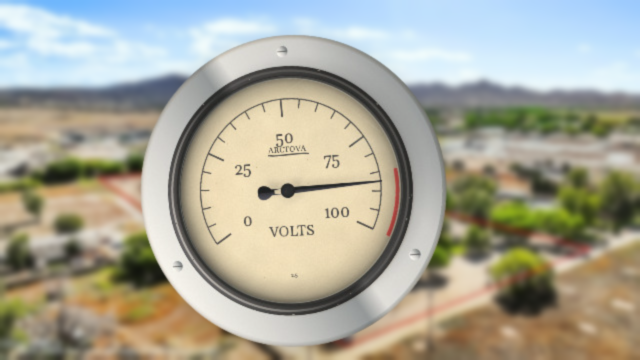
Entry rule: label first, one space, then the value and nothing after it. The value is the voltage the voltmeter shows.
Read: 87.5 V
